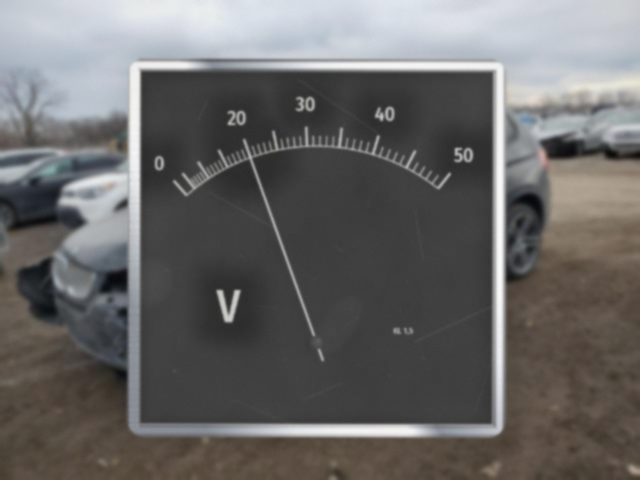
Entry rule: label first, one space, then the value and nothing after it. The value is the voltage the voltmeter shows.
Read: 20 V
